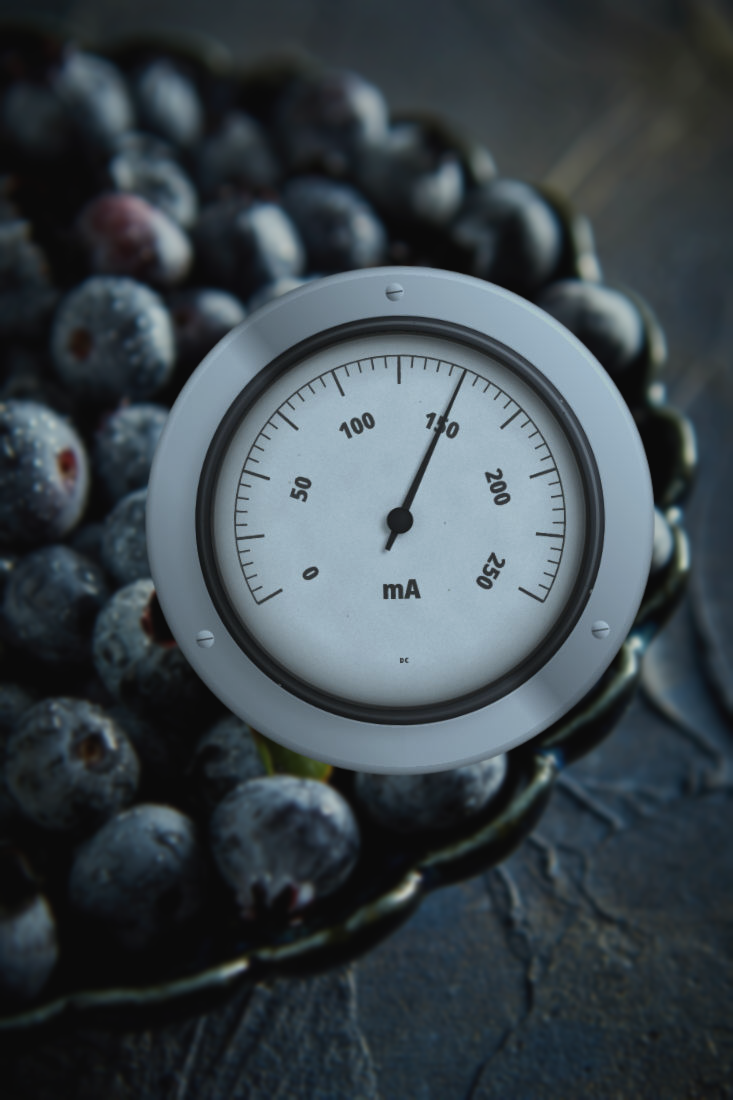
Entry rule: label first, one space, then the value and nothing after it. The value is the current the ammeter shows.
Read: 150 mA
